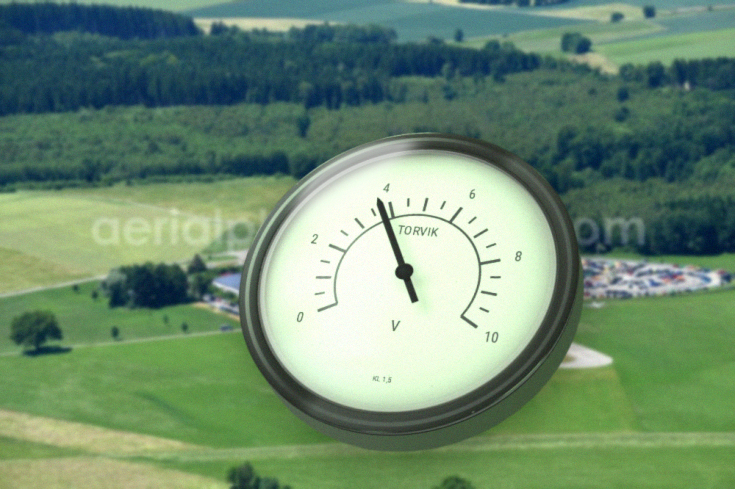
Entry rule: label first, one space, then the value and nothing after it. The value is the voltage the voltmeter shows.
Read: 3.75 V
